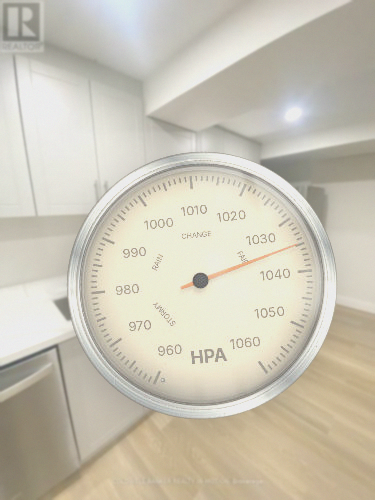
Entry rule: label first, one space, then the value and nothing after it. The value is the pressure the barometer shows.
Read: 1035 hPa
